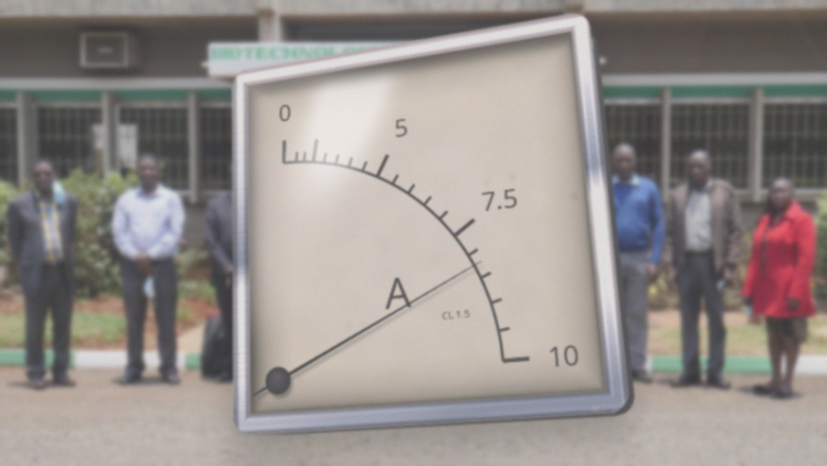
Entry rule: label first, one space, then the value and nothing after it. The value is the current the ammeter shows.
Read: 8.25 A
